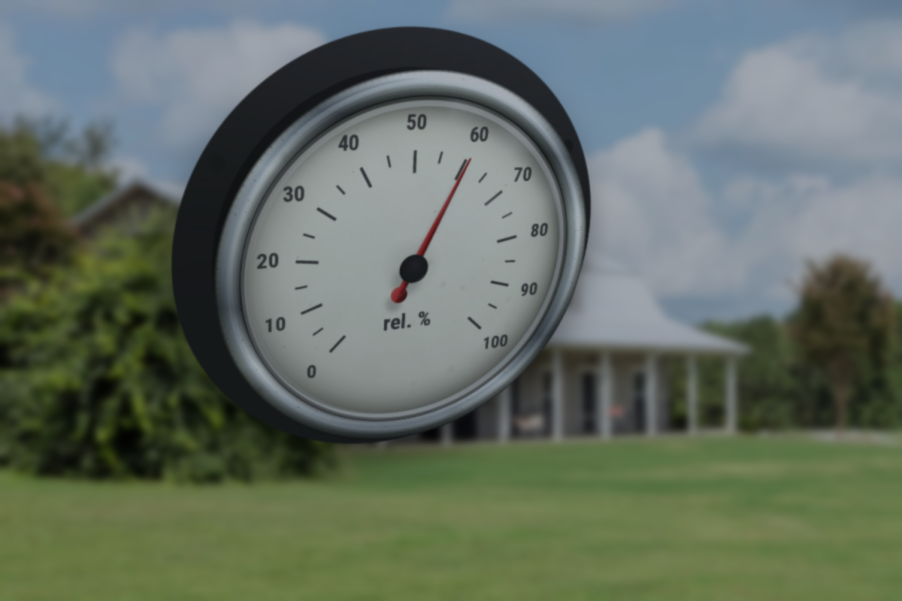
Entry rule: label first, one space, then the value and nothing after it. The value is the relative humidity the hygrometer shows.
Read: 60 %
